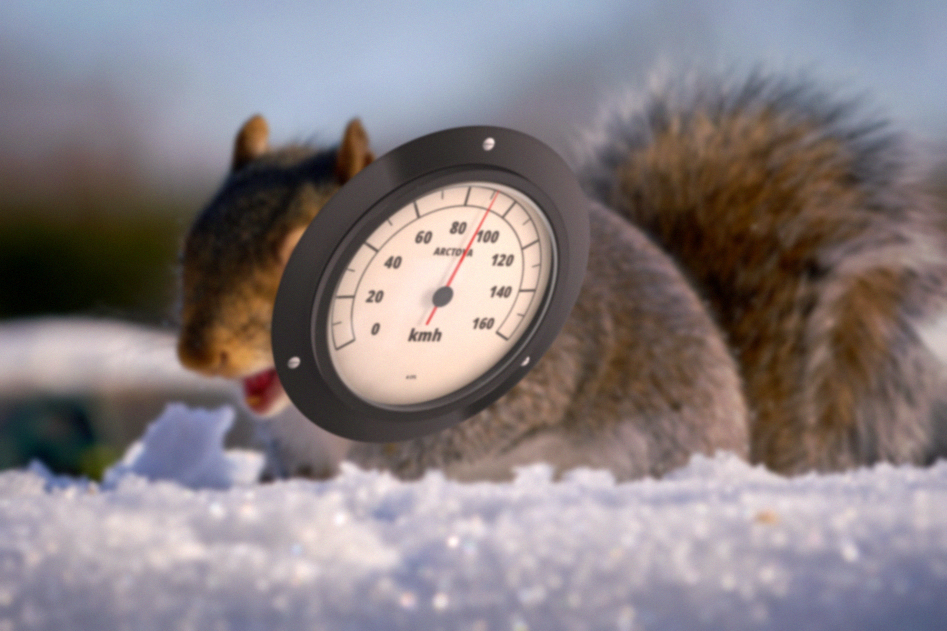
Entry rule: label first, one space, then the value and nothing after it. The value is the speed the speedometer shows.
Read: 90 km/h
